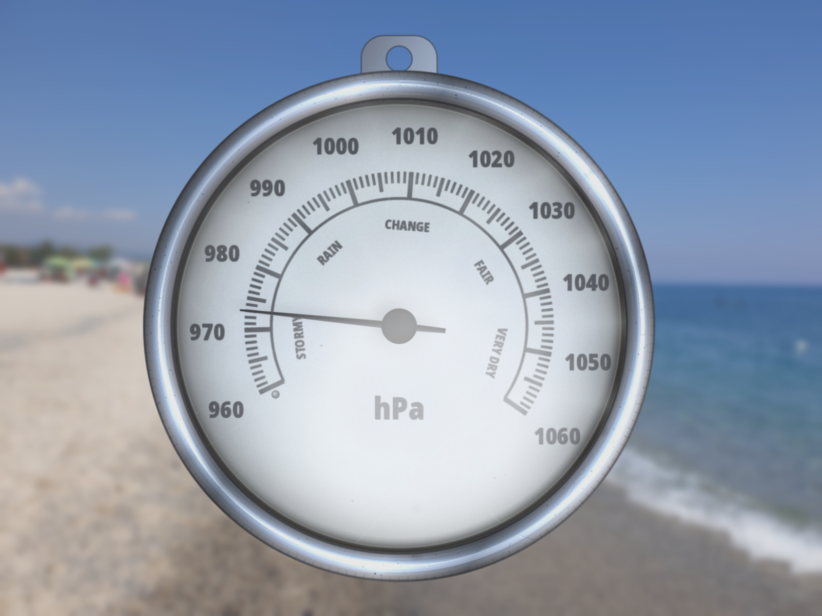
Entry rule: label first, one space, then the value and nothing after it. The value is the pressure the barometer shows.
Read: 973 hPa
